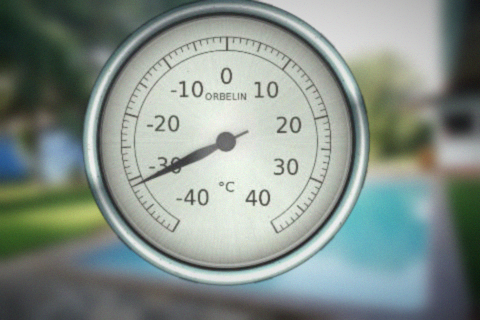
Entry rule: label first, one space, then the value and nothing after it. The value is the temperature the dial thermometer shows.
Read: -31 °C
